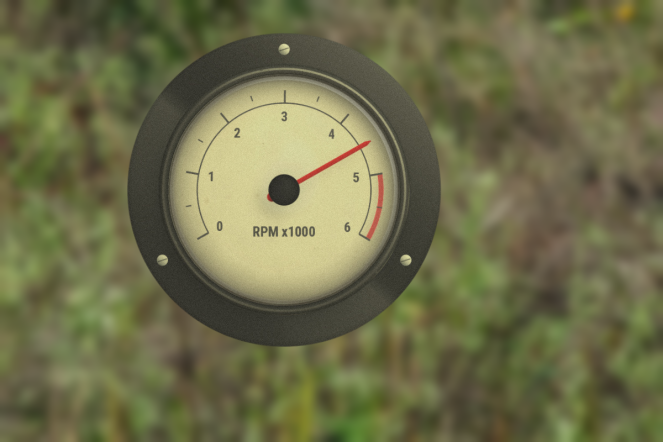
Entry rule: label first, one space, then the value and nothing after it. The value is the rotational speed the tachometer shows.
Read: 4500 rpm
